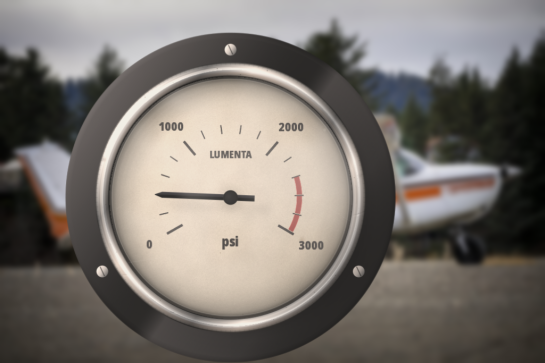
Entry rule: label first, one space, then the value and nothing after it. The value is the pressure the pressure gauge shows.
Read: 400 psi
